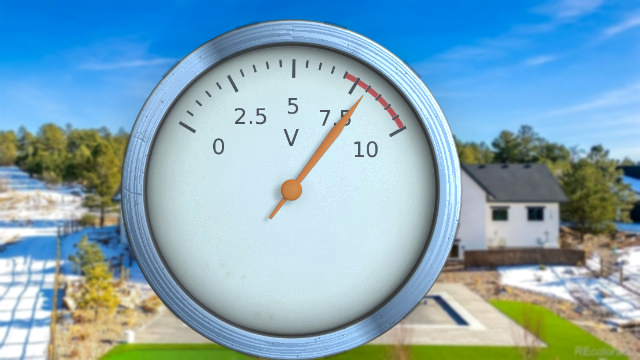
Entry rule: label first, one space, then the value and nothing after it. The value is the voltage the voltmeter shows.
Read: 8 V
